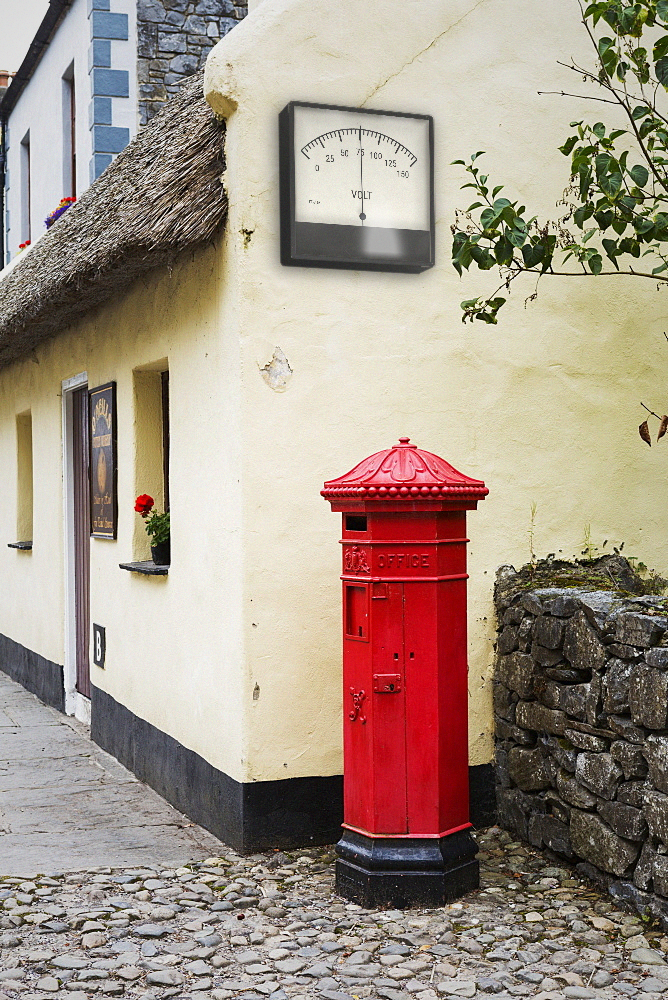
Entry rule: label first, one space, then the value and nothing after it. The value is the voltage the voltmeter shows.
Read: 75 V
